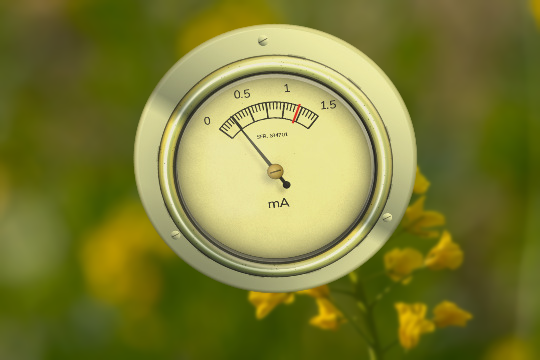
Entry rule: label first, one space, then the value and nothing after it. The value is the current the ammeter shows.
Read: 0.25 mA
